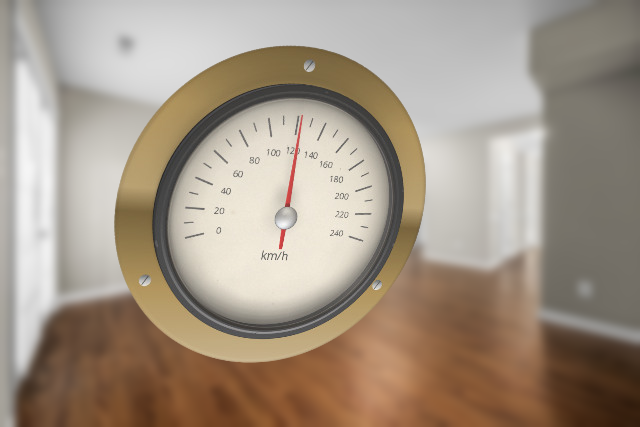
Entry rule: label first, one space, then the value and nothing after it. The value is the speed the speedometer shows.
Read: 120 km/h
